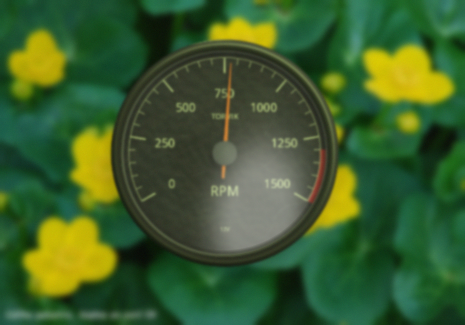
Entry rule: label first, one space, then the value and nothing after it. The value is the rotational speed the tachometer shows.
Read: 775 rpm
